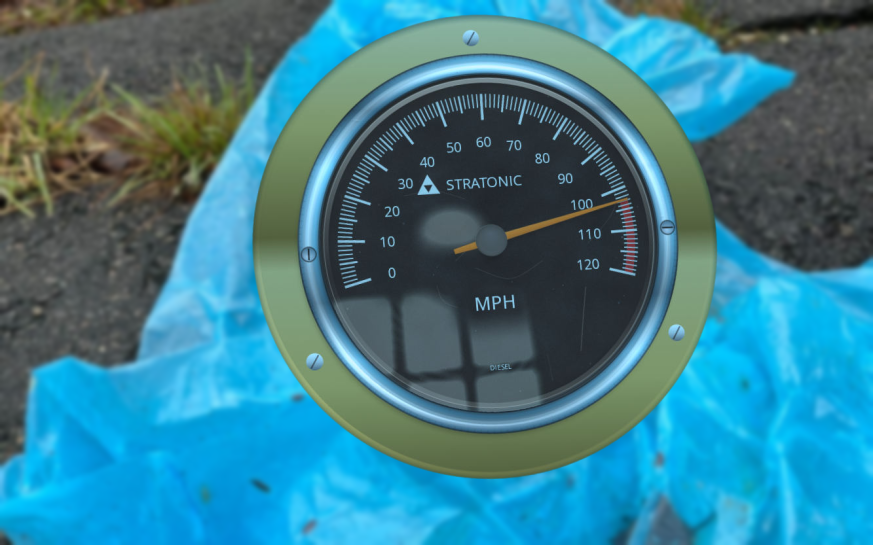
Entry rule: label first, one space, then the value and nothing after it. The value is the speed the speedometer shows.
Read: 103 mph
